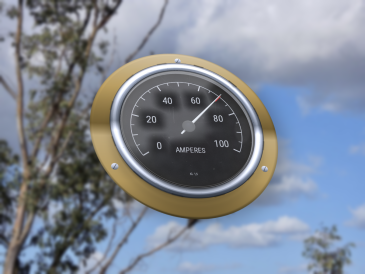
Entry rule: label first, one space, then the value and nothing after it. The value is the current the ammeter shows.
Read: 70 A
